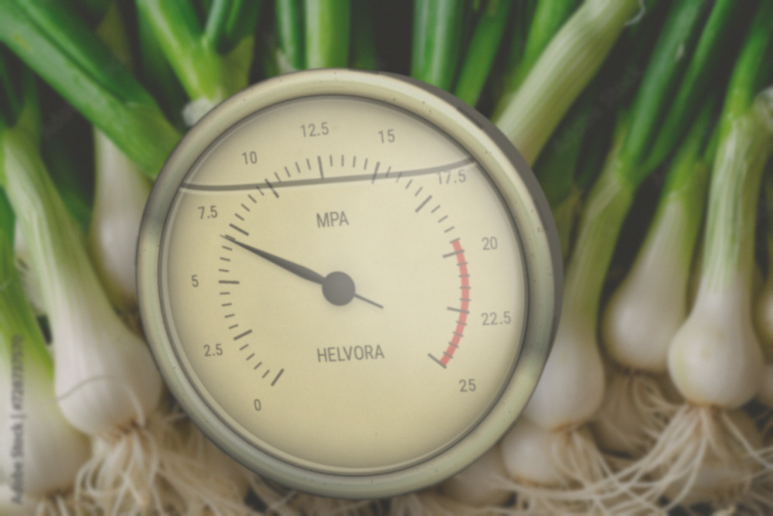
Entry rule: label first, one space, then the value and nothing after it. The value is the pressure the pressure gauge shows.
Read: 7 MPa
